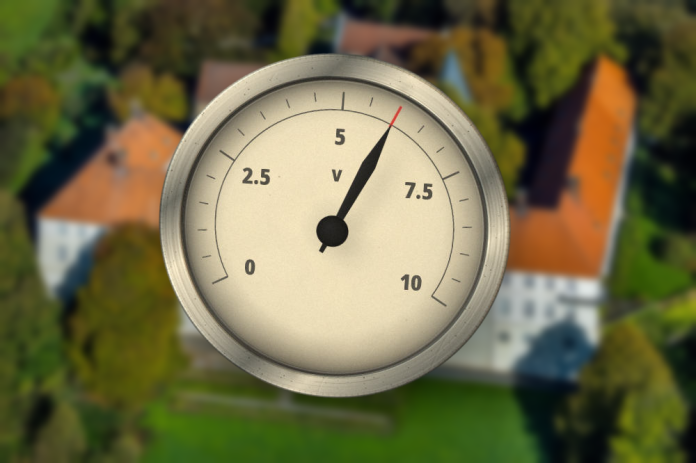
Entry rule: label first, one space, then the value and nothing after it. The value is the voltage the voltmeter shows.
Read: 6 V
